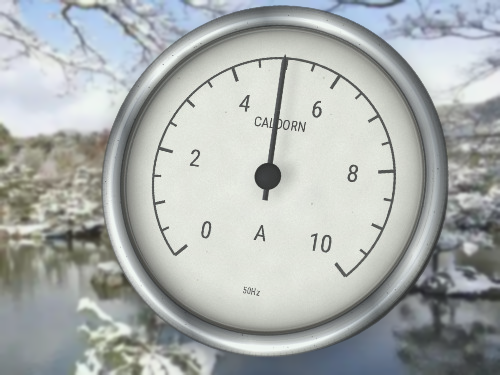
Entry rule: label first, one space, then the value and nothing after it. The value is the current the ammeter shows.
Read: 5 A
